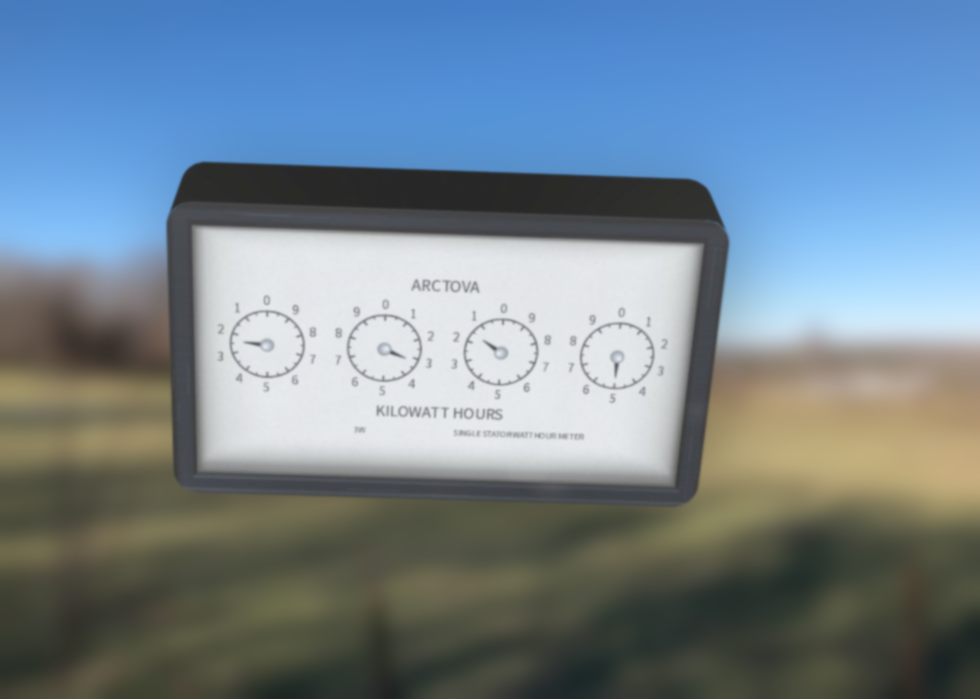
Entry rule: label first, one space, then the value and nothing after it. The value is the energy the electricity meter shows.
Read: 2315 kWh
